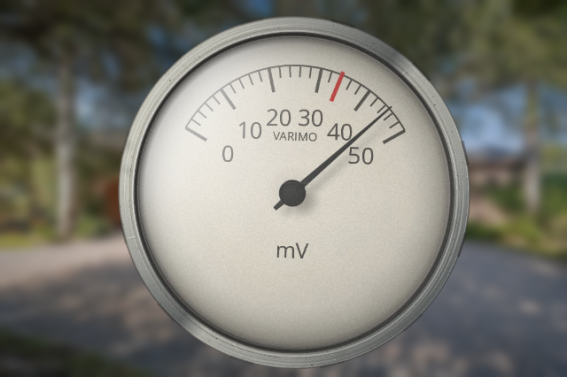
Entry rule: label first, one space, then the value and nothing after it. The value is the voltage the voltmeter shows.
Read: 45 mV
